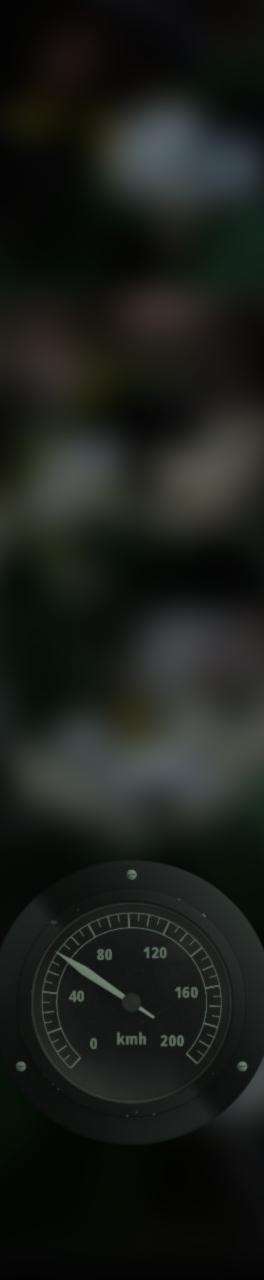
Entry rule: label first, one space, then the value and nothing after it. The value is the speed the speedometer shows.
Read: 60 km/h
